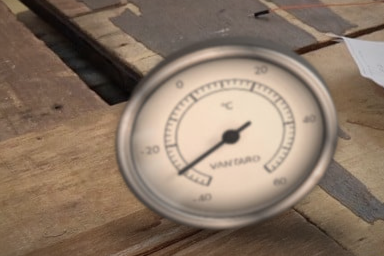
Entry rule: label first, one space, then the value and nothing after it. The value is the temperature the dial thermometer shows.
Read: -30 °C
